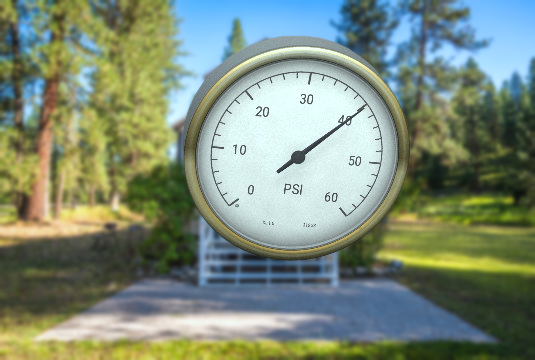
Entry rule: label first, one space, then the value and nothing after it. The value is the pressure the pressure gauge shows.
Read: 40 psi
